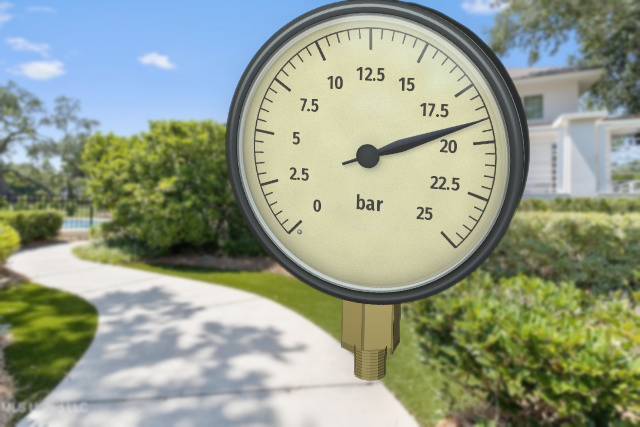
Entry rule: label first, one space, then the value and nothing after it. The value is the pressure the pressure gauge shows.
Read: 19 bar
